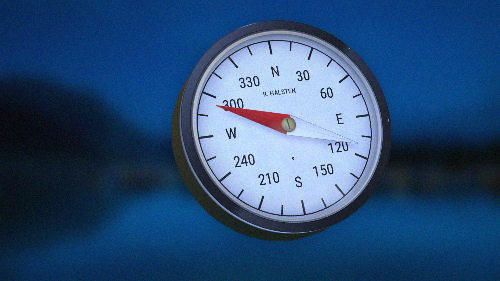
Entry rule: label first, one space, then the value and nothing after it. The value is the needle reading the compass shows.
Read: 292.5 °
